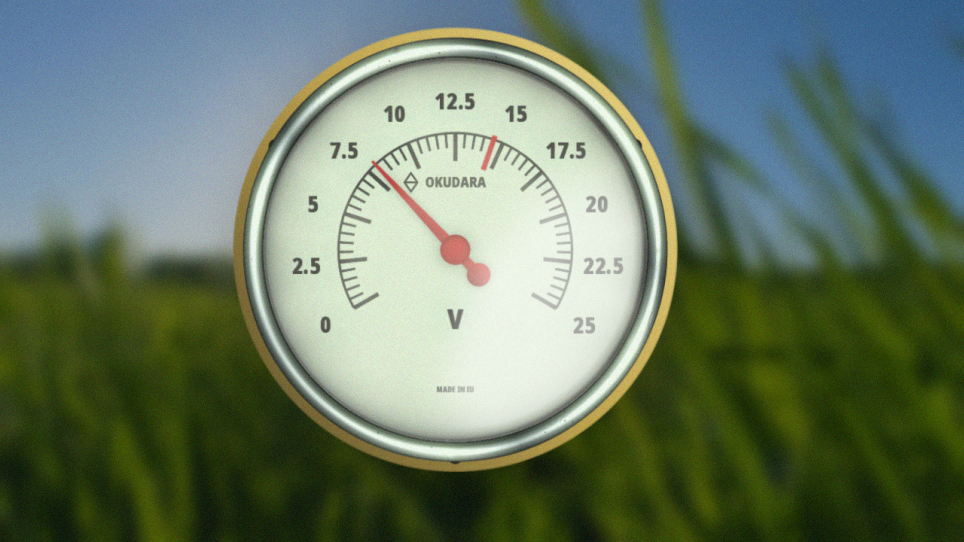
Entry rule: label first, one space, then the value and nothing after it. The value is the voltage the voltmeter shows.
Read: 8 V
